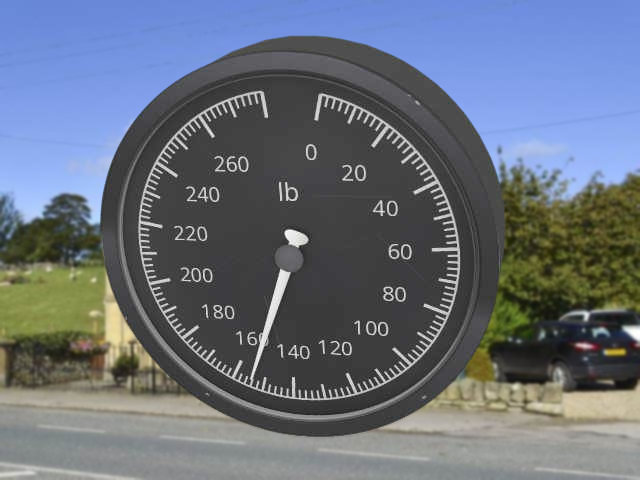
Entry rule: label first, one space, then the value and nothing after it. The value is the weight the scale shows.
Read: 154 lb
